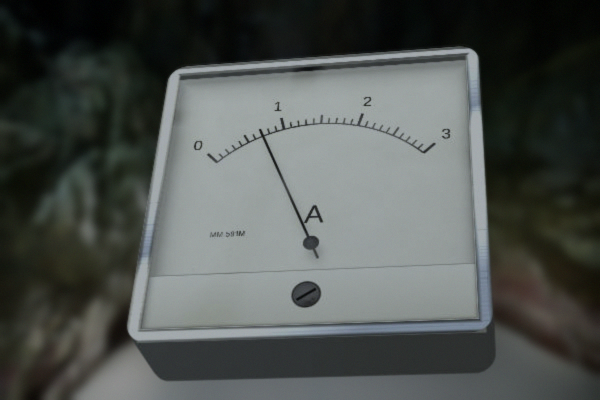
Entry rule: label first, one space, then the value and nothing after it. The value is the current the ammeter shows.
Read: 0.7 A
